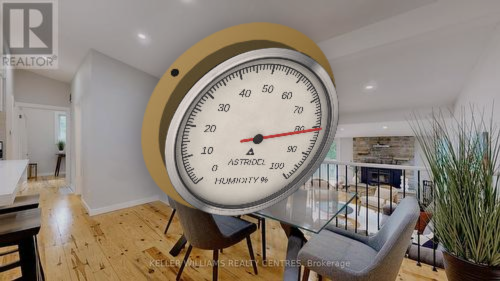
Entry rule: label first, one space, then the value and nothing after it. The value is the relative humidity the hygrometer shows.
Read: 80 %
